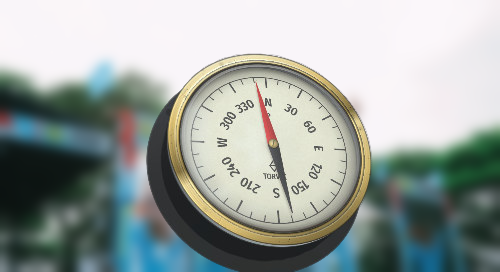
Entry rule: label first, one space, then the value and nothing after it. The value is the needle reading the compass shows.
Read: 350 °
